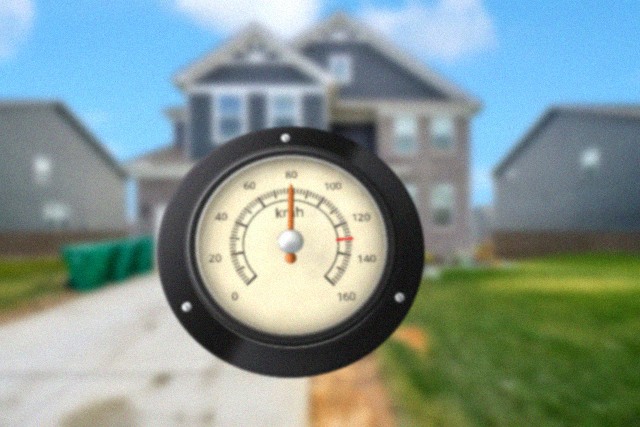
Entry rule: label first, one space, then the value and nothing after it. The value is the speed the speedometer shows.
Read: 80 km/h
